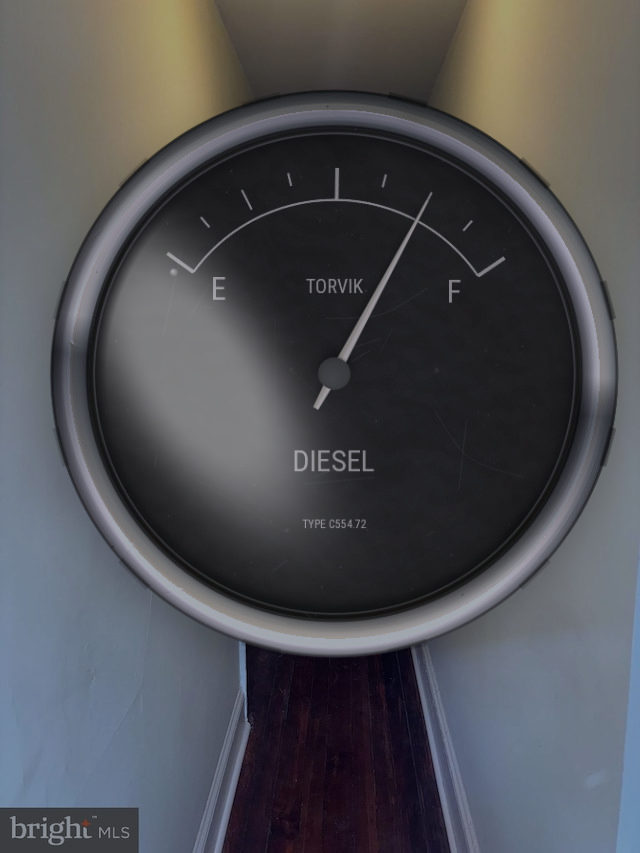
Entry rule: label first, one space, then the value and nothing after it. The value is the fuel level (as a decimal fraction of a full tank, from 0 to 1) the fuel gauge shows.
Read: 0.75
